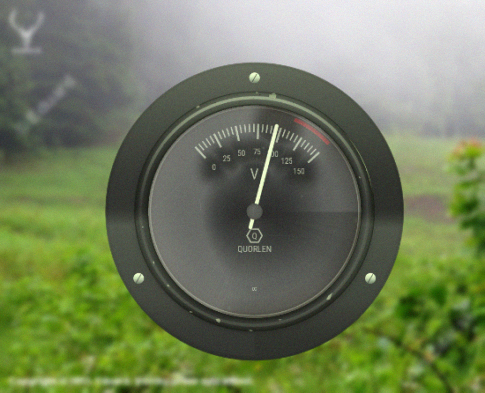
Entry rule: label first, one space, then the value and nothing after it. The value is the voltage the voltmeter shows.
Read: 95 V
